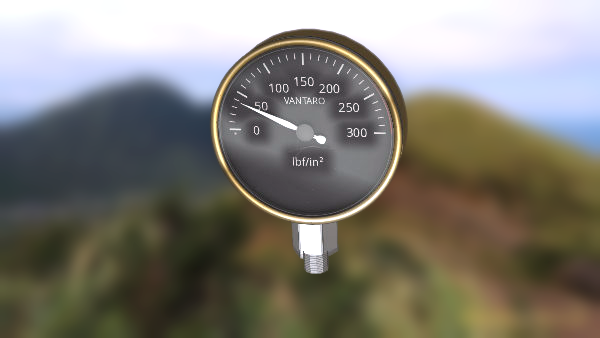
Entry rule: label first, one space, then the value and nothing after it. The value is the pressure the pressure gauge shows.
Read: 40 psi
